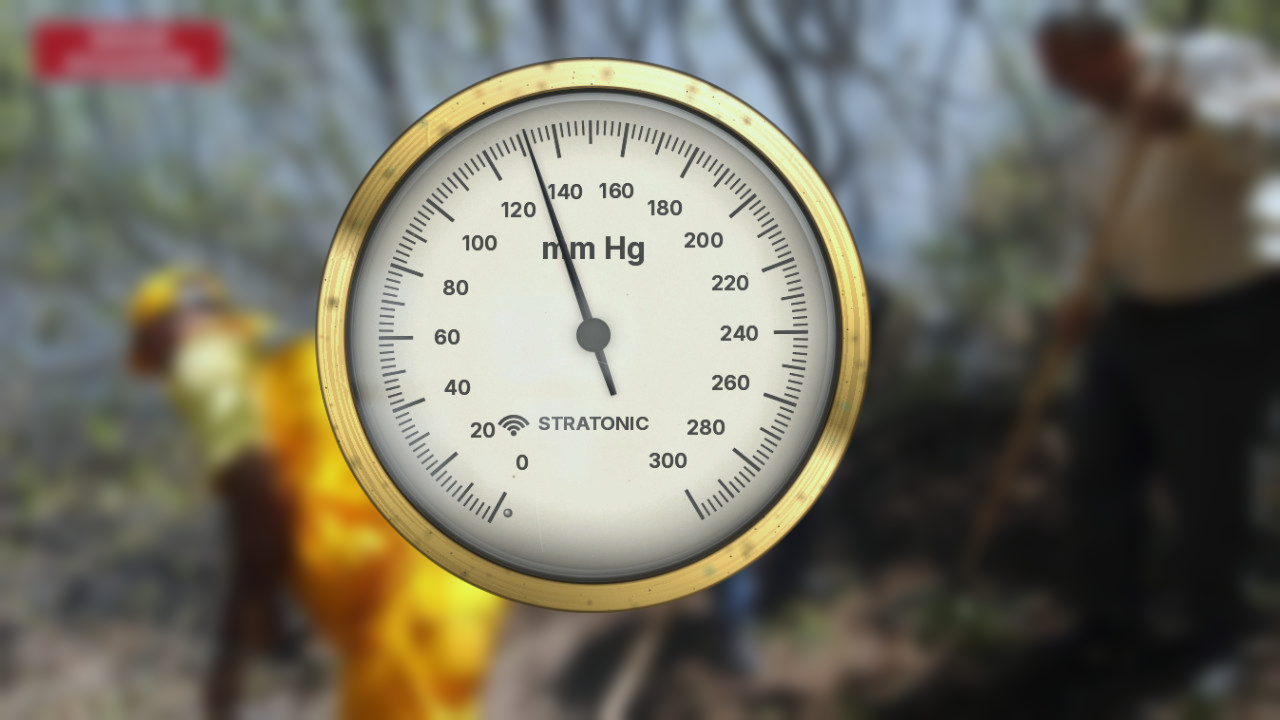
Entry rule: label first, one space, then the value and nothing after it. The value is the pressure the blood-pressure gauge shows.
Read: 132 mmHg
